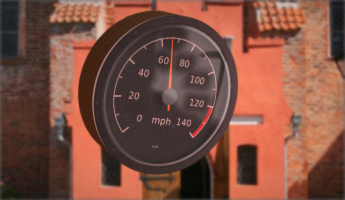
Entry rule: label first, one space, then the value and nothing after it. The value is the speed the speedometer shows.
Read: 65 mph
